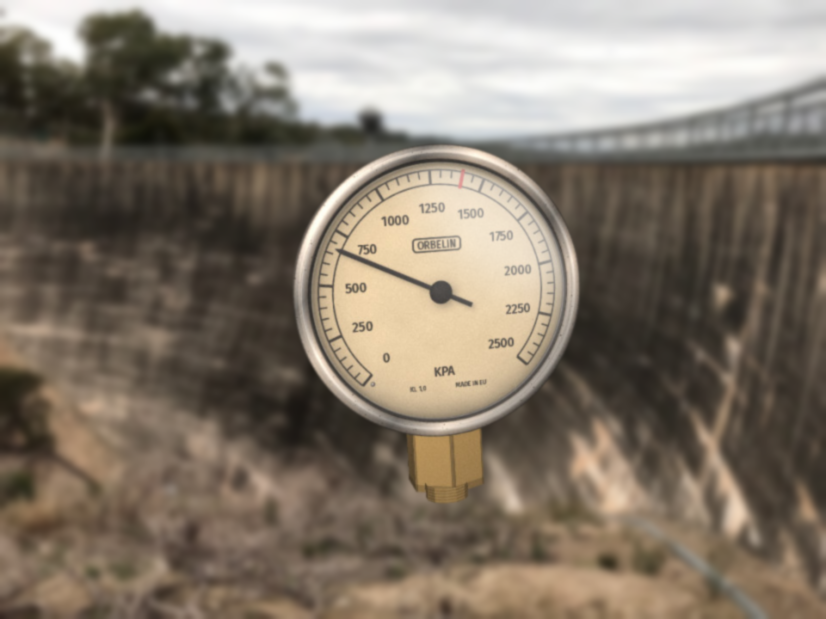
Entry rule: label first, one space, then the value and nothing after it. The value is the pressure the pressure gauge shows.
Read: 675 kPa
